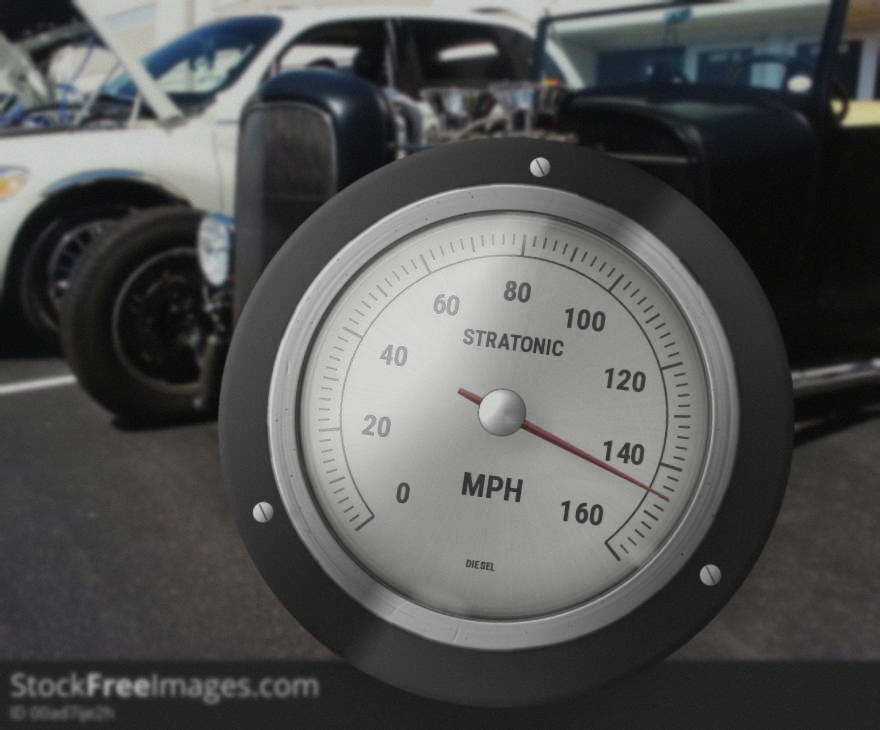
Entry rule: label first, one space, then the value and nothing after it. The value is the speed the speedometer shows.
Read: 146 mph
